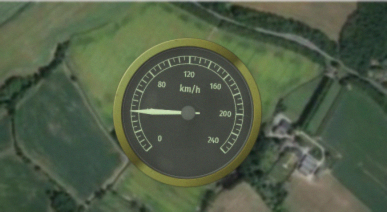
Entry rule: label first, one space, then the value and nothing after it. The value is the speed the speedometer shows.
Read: 40 km/h
